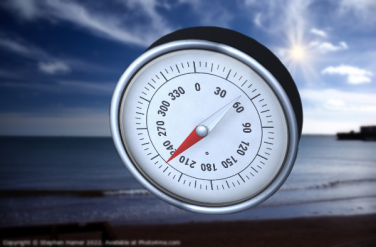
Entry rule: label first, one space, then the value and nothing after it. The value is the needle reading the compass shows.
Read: 230 °
